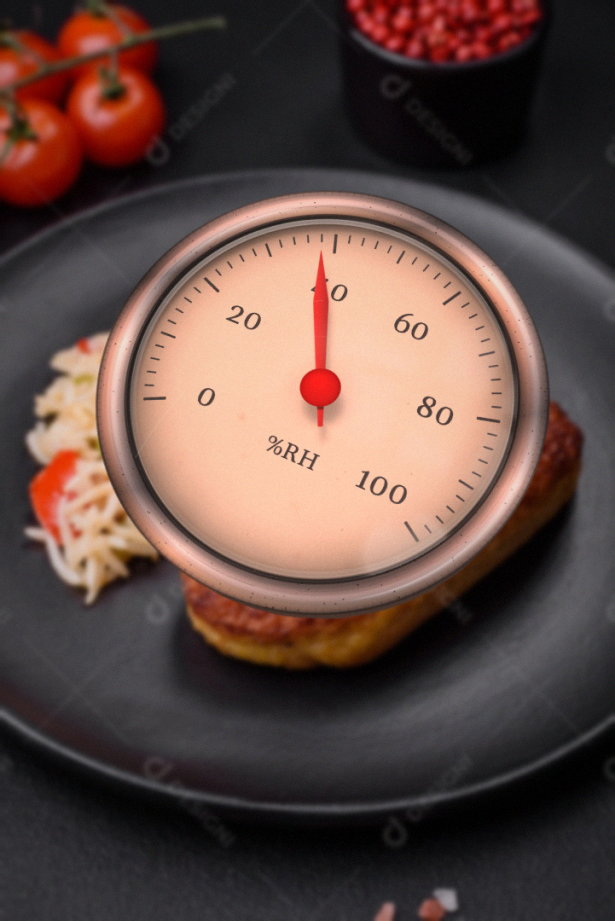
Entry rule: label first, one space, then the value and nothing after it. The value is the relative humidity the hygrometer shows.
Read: 38 %
